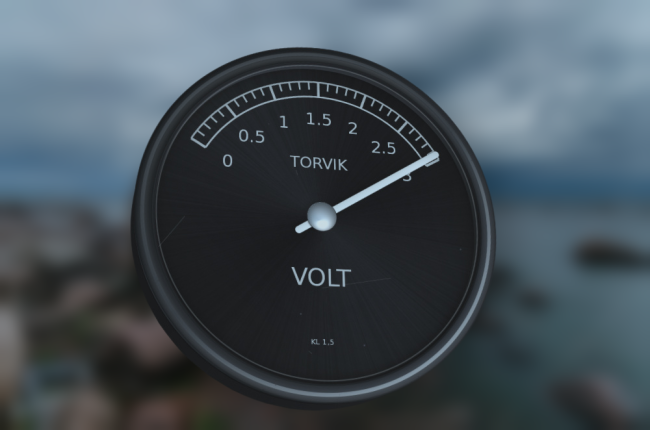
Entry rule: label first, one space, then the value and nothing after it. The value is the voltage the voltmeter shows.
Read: 2.95 V
